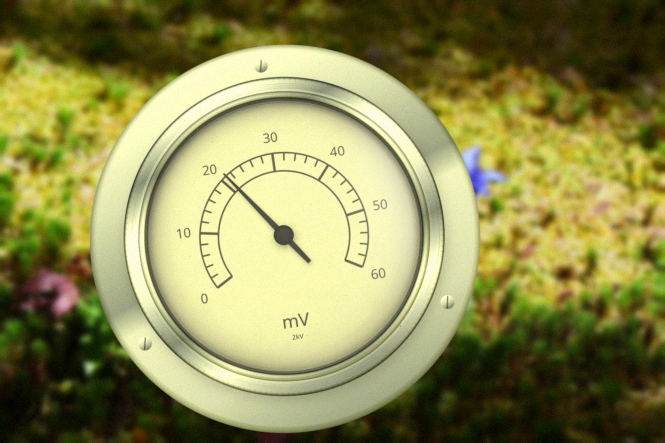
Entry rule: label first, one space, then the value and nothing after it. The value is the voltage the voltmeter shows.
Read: 21 mV
